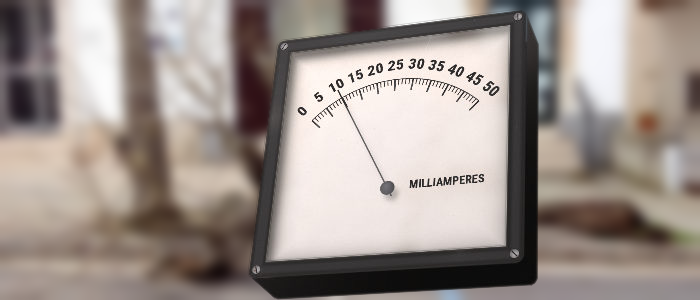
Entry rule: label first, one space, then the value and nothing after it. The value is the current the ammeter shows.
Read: 10 mA
